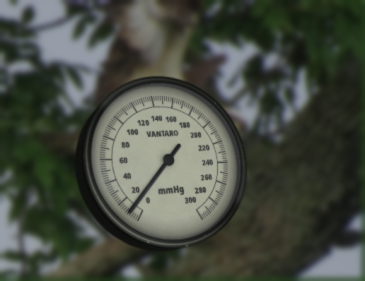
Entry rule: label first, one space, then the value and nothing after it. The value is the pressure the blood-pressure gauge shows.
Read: 10 mmHg
